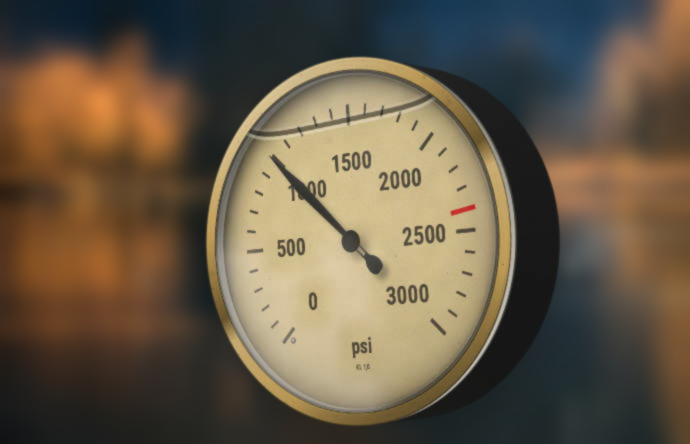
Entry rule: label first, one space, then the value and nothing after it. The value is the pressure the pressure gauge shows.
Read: 1000 psi
